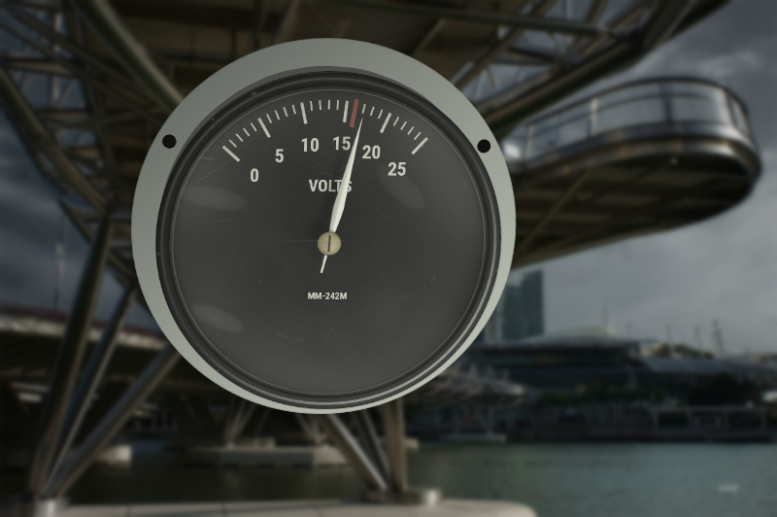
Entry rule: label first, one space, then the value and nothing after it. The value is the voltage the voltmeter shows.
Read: 17 V
